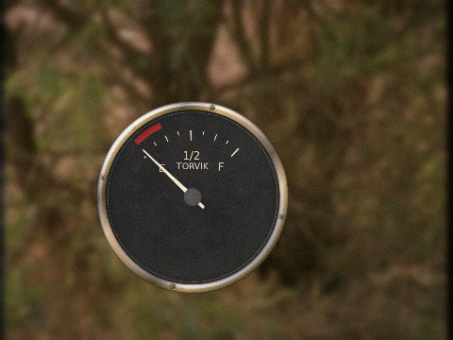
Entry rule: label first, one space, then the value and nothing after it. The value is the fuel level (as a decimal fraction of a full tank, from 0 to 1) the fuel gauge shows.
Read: 0
